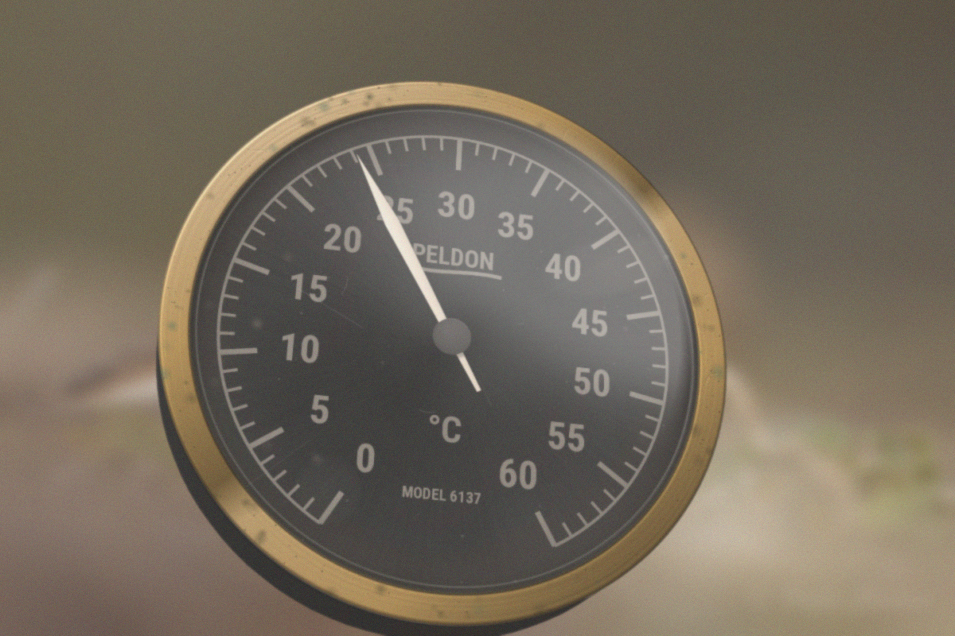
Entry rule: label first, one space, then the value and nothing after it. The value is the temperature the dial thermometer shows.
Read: 24 °C
